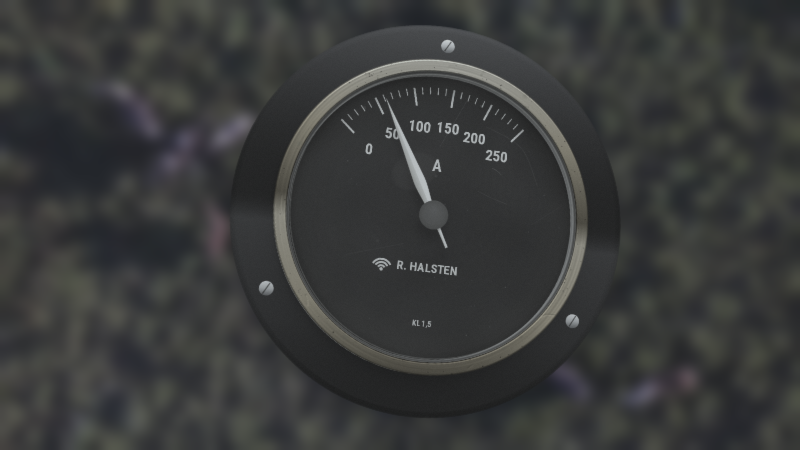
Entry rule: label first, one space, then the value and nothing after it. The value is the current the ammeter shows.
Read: 60 A
